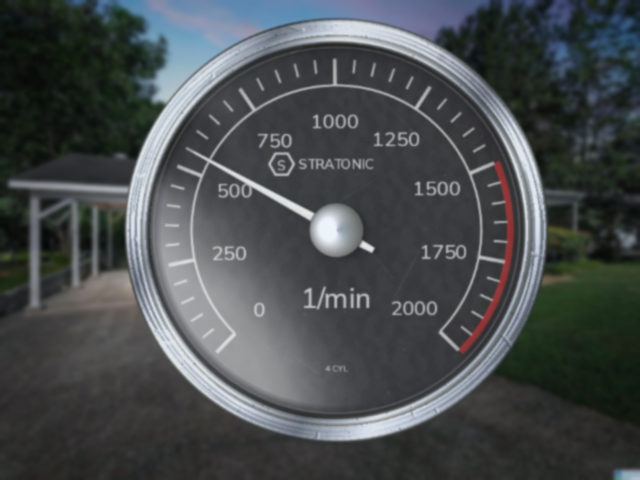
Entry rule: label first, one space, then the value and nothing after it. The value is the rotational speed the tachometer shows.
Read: 550 rpm
